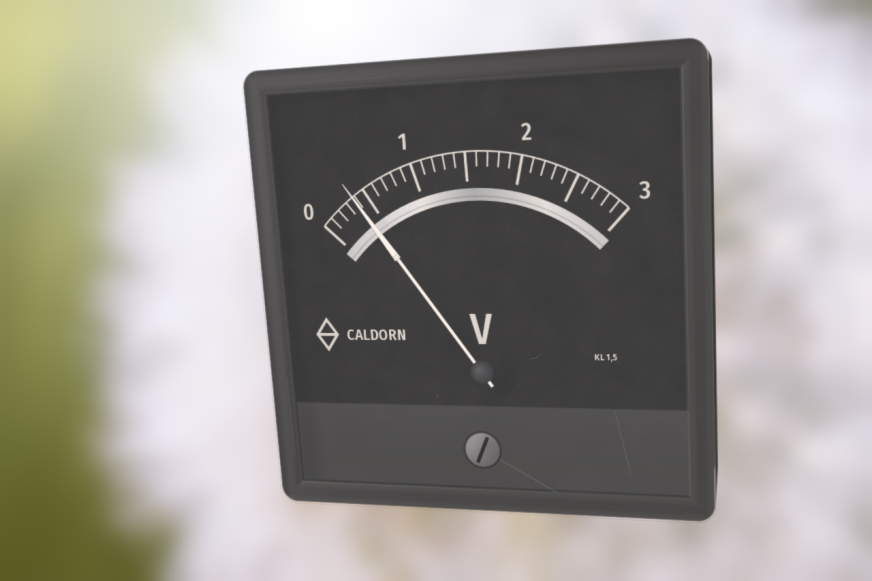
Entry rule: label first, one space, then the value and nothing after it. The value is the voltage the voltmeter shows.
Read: 0.4 V
